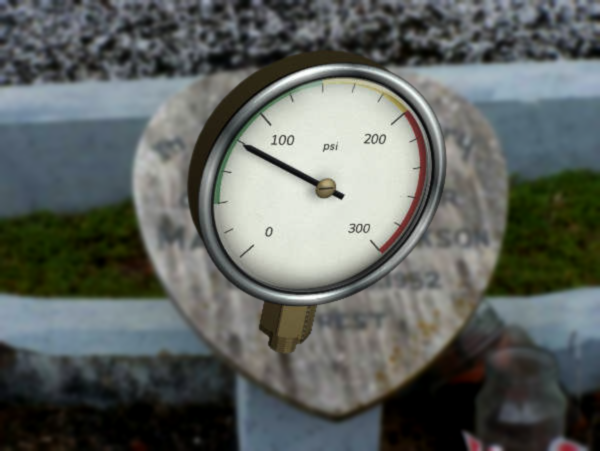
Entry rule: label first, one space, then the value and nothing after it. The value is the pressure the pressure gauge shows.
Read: 80 psi
